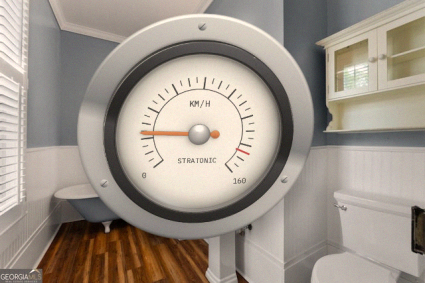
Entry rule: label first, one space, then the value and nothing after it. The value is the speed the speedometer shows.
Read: 25 km/h
